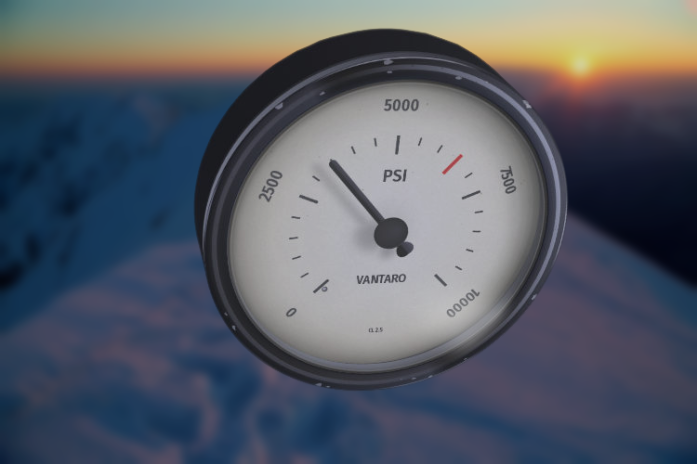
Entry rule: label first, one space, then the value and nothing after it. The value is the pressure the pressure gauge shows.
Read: 3500 psi
